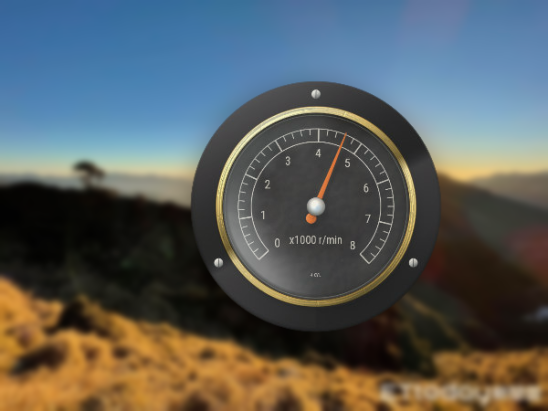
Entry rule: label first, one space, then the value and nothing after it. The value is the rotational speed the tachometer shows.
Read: 4600 rpm
